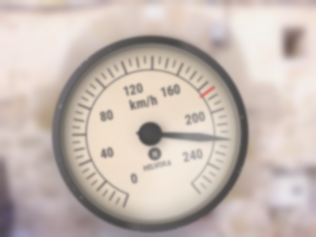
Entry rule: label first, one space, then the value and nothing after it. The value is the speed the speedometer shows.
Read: 220 km/h
